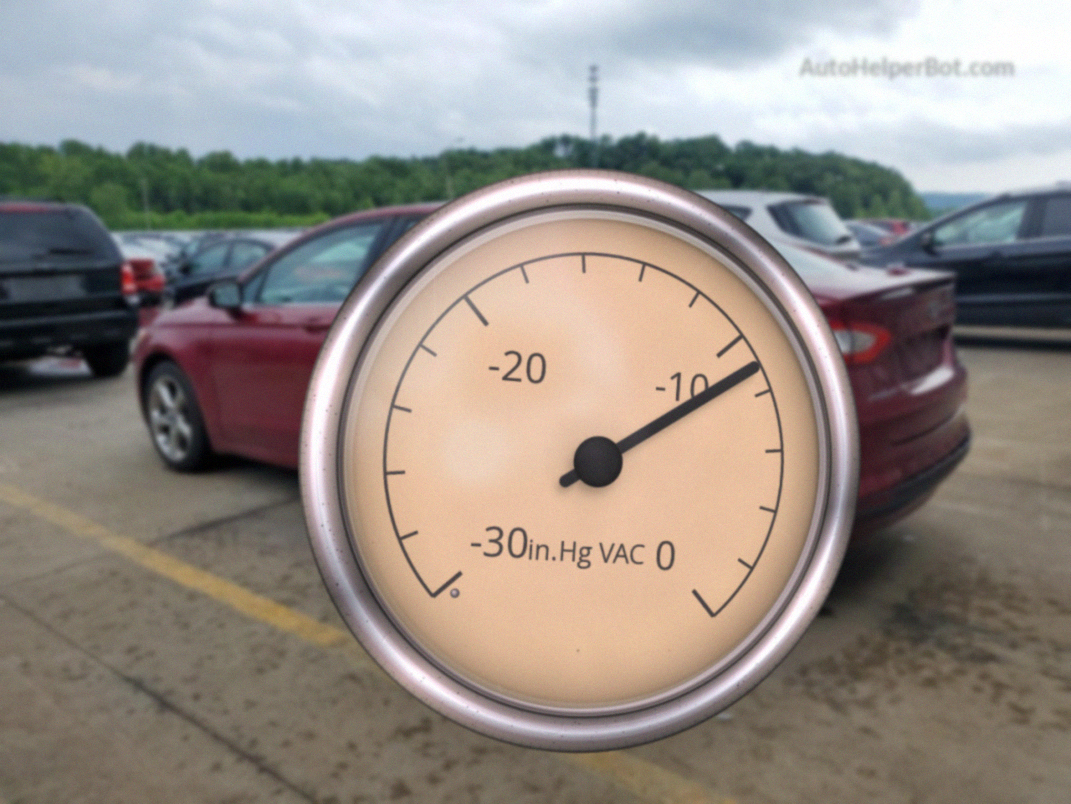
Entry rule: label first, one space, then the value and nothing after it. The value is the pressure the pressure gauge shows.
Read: -9 inHg
